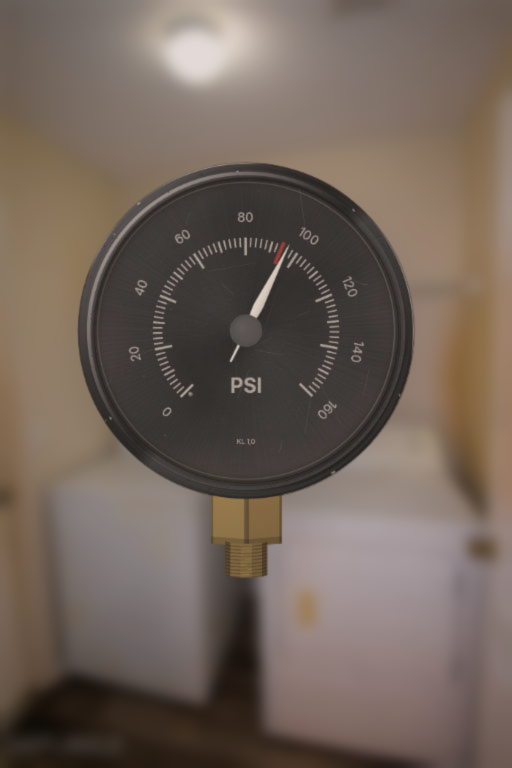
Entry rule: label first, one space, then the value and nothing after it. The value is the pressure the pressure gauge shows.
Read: 96 psi
